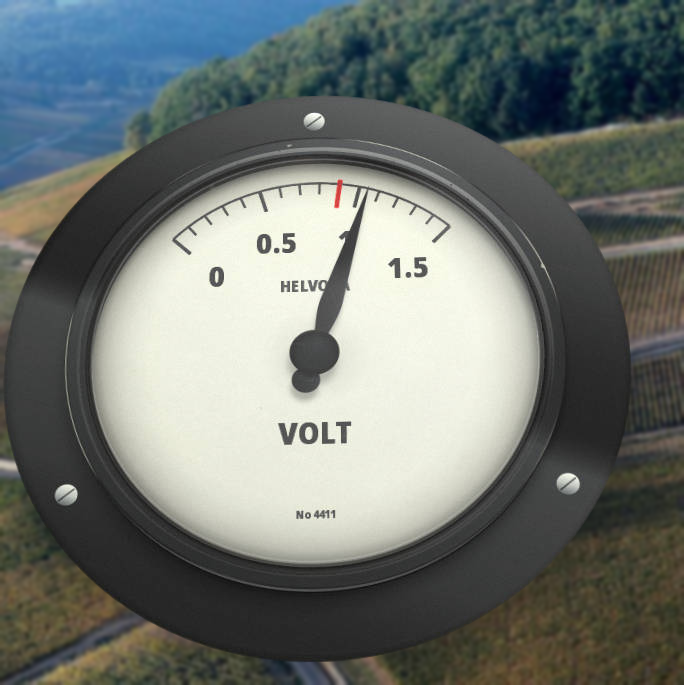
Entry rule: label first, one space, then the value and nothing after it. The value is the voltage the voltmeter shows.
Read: 1.05 V
